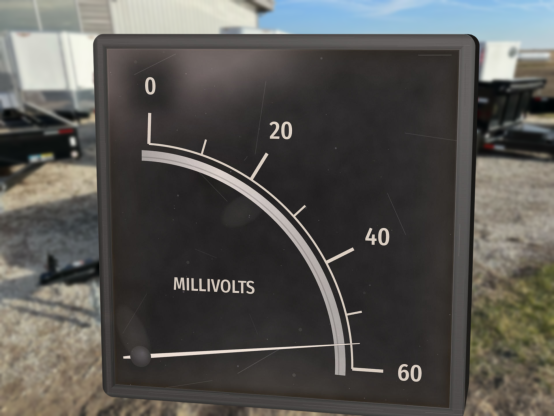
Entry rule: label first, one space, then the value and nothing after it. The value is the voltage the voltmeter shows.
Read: 55 mV
